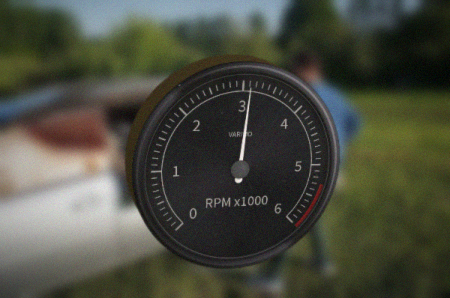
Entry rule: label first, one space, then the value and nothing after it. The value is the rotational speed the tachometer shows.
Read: 3100 rpm
